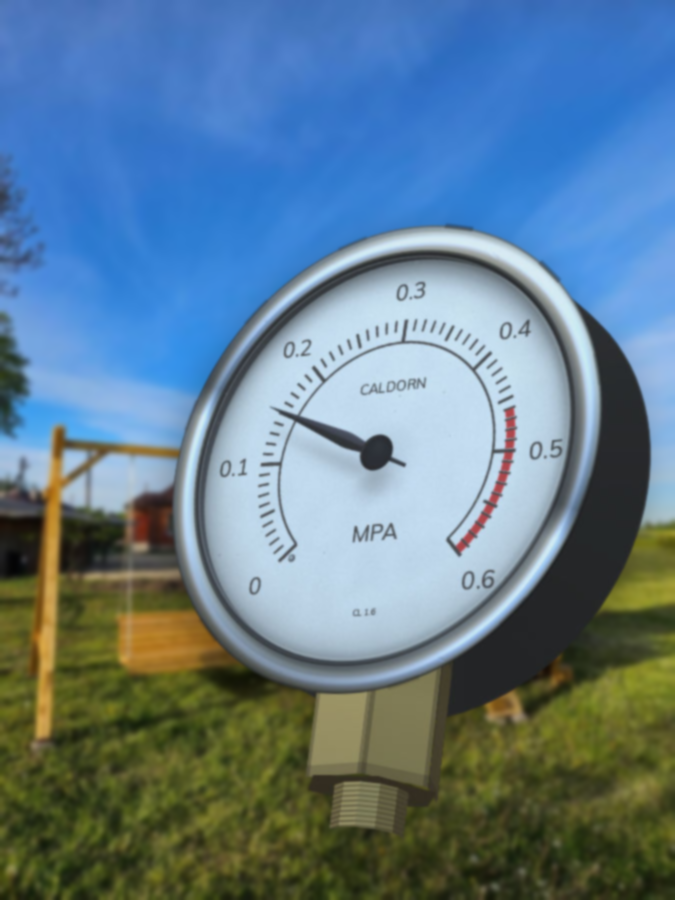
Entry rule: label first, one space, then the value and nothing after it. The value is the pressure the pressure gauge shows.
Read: 0.15 MPa
